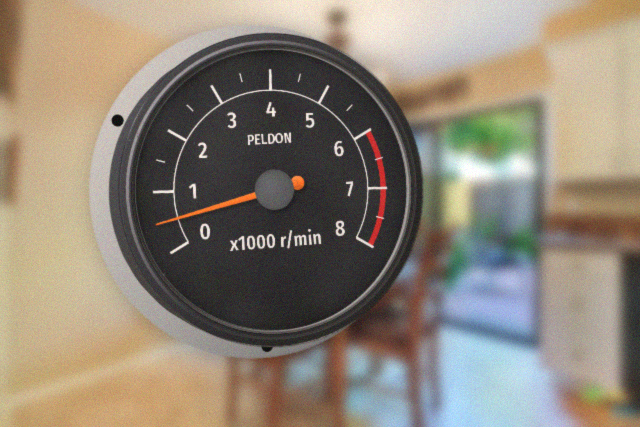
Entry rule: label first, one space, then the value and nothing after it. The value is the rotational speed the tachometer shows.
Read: 500 rpm
